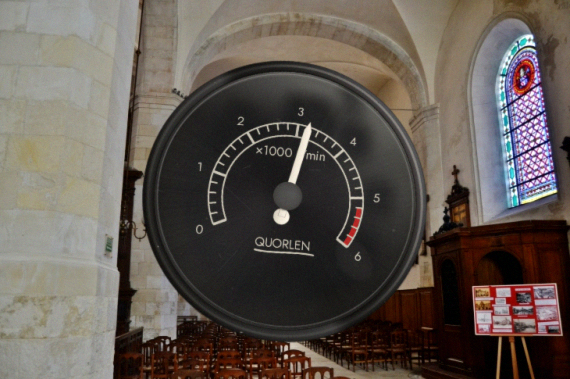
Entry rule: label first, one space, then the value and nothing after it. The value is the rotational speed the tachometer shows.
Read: 3200 rpm
